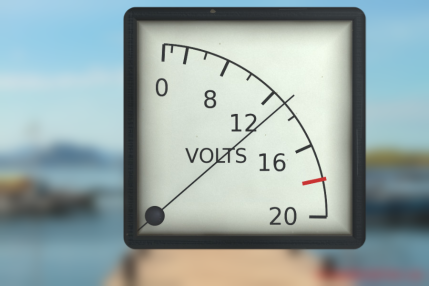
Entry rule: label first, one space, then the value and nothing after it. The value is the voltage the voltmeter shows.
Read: 13 V
